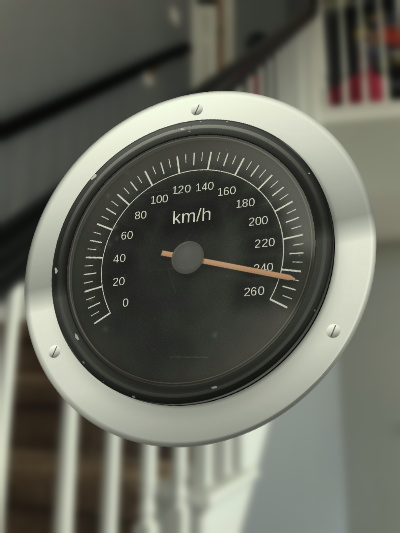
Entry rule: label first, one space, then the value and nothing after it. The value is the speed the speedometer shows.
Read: 245 km/h
